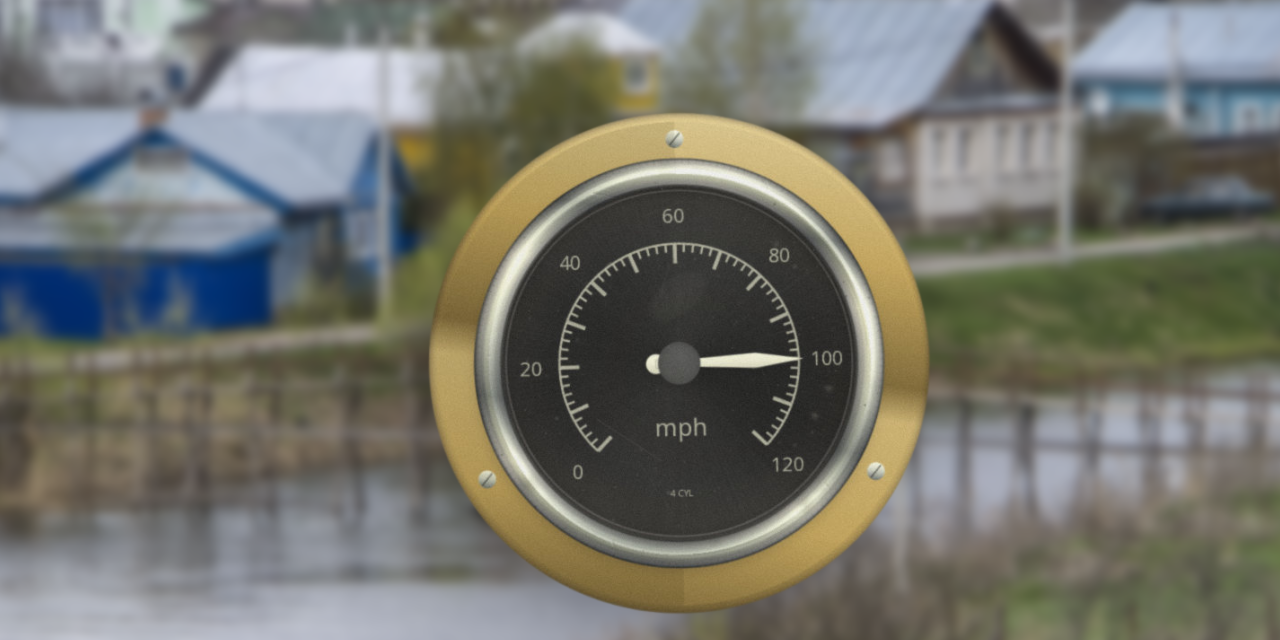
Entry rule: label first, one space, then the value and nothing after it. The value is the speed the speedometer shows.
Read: 100 mph
